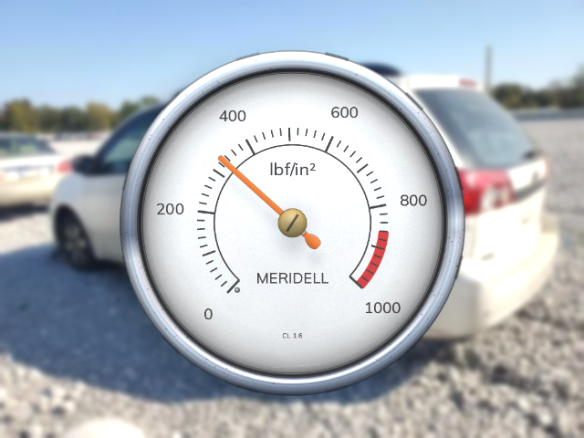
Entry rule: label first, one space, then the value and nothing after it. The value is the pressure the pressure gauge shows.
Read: 330 psi
